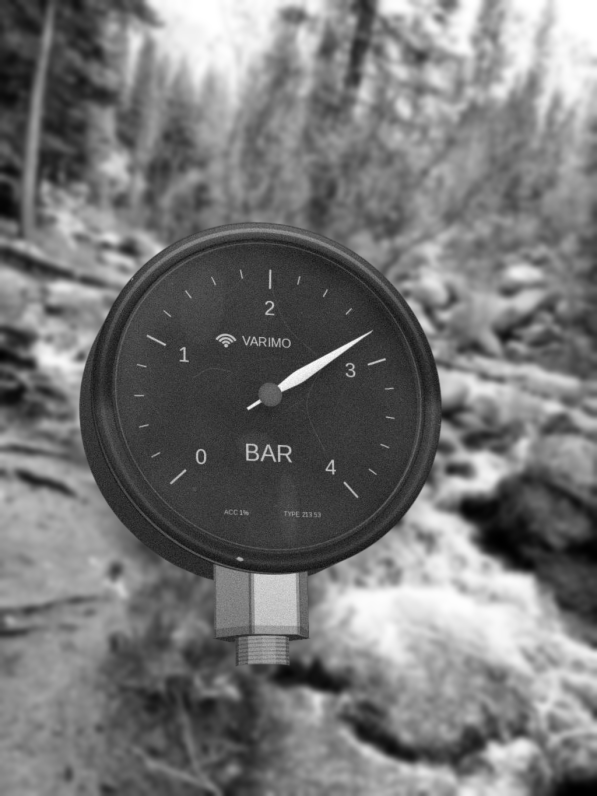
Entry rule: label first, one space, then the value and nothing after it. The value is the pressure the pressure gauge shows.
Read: 2.8 bar
